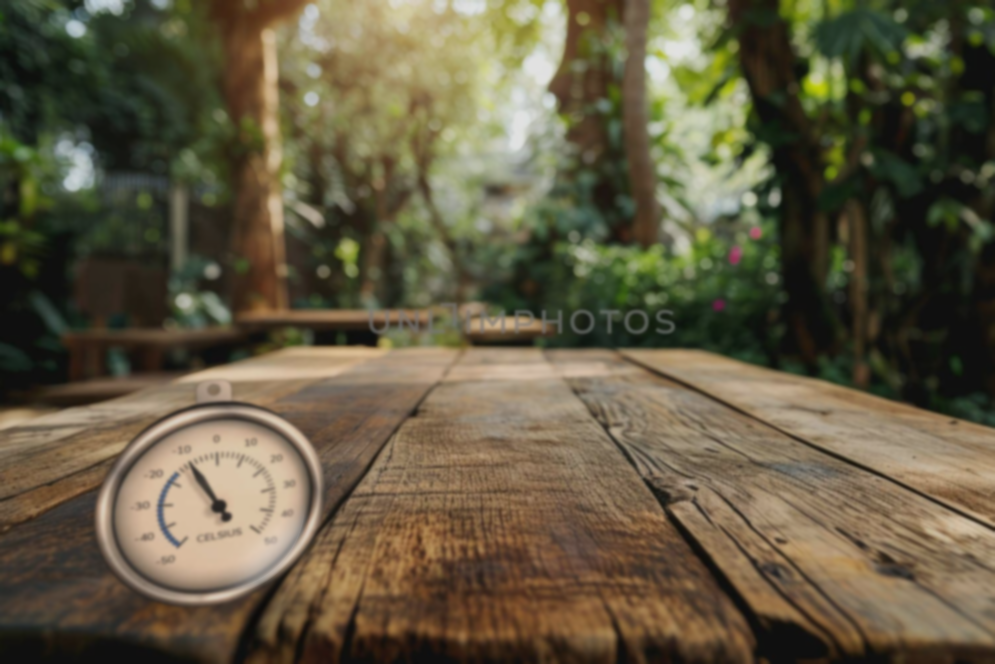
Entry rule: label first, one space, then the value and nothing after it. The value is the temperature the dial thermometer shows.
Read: -10 °C
